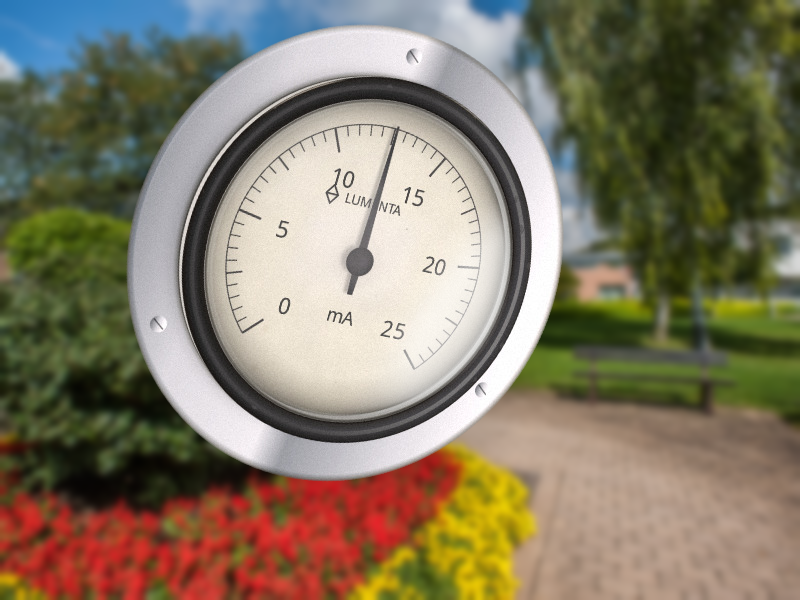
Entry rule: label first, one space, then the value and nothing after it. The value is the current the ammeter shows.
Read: 12.5 mA
